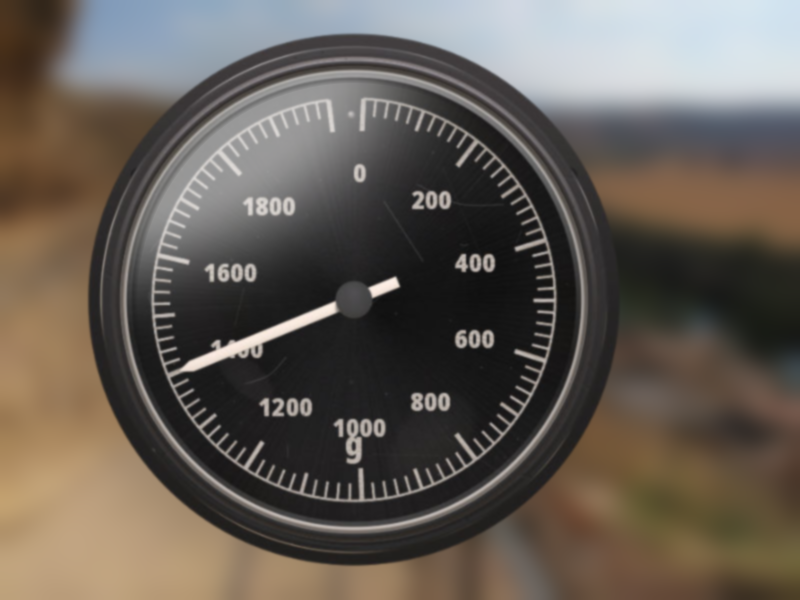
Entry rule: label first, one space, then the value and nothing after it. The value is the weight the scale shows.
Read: 1400 g
